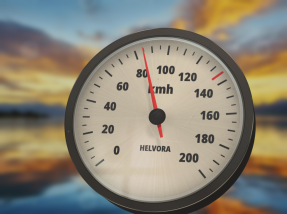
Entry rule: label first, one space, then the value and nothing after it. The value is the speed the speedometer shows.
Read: 85 km/h
